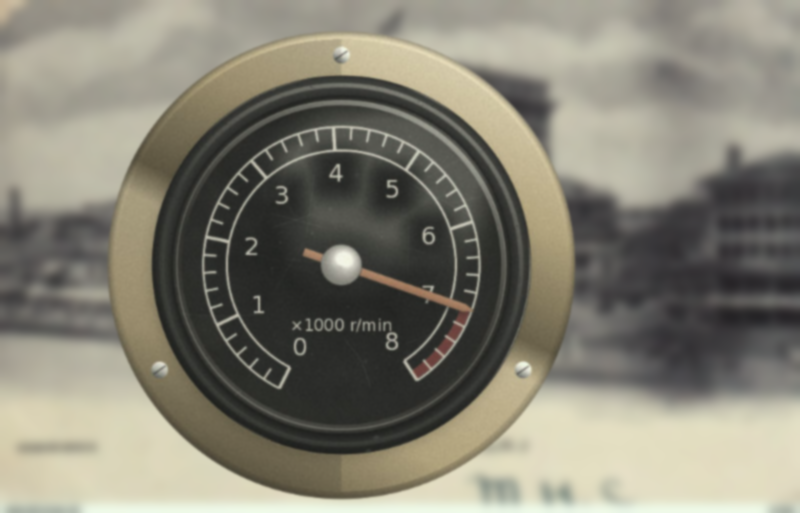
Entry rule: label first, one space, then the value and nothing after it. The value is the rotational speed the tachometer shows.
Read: 7000 rpm
